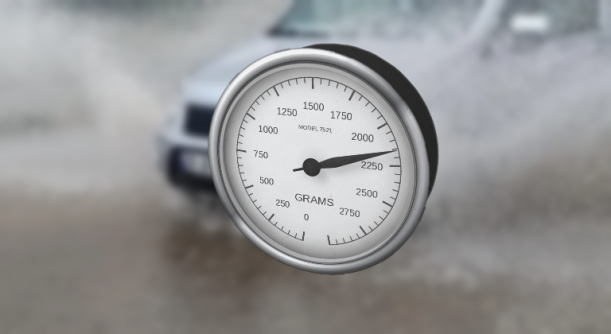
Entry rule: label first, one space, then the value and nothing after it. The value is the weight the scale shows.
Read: 2150 g
